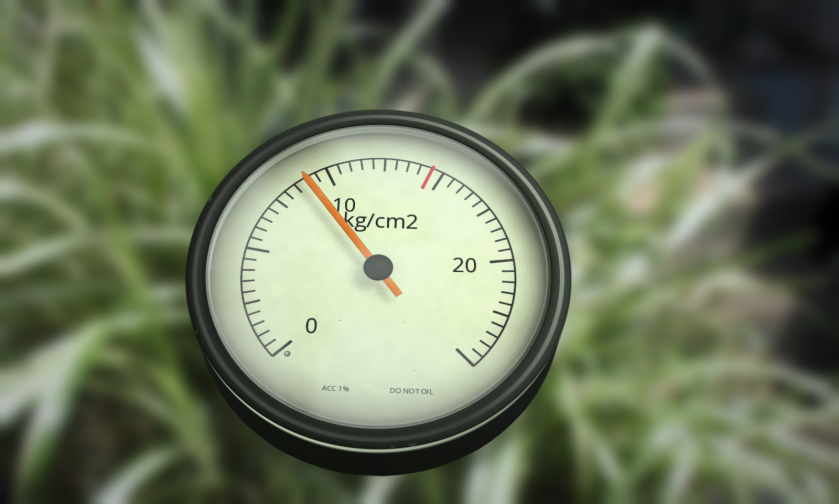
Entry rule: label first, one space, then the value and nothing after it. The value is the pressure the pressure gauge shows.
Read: 9 kg/cm²
